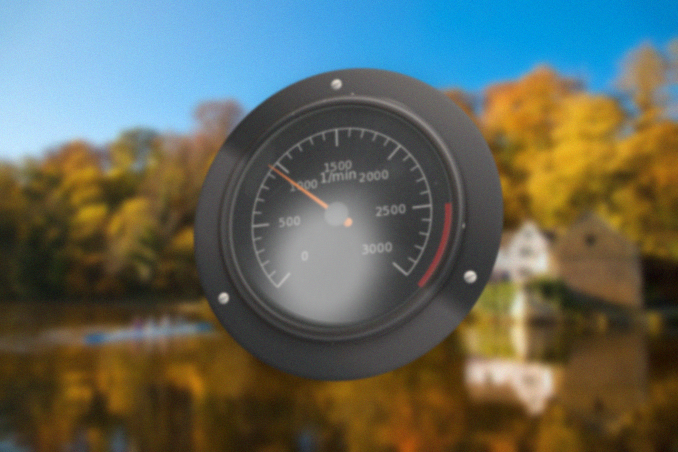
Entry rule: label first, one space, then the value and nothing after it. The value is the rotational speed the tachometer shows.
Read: 950 rpm
